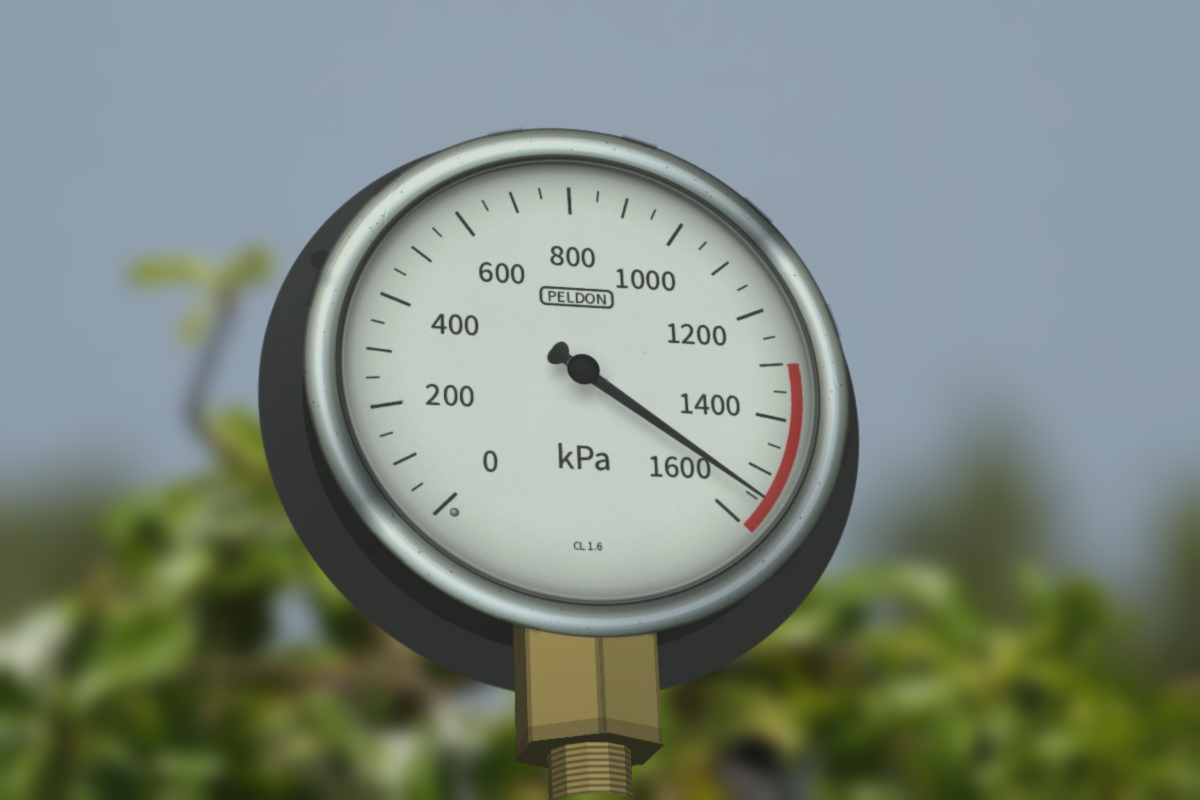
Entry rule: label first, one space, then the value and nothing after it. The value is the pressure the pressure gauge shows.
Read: 1550 kPa
